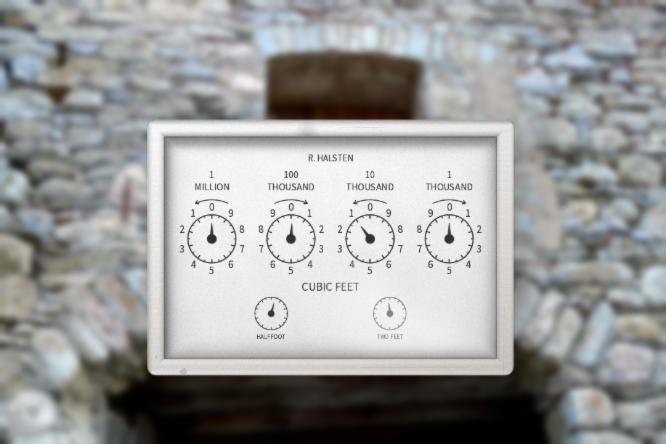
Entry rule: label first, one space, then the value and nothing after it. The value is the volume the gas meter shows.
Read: 1000 ft³
